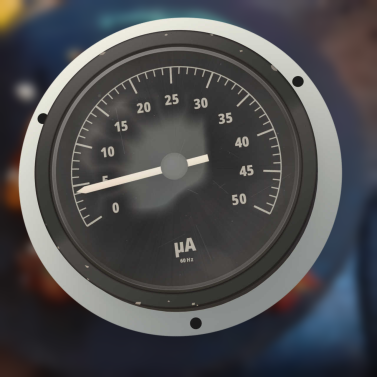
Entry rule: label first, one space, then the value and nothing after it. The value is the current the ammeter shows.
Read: 4 µA
